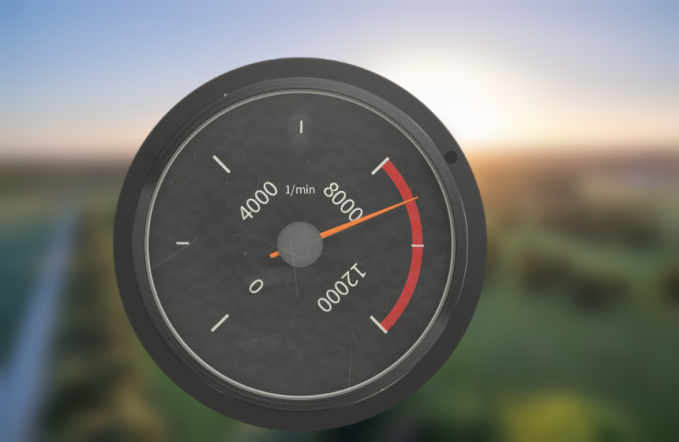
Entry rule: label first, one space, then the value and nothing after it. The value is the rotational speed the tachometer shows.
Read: 9000 rpm
